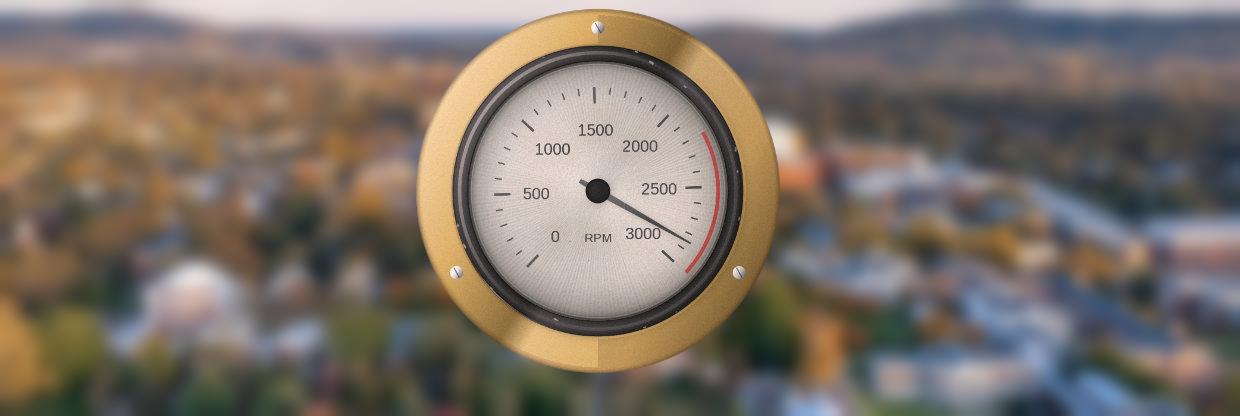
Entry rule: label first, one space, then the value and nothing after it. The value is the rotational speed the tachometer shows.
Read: 2850 rpm
